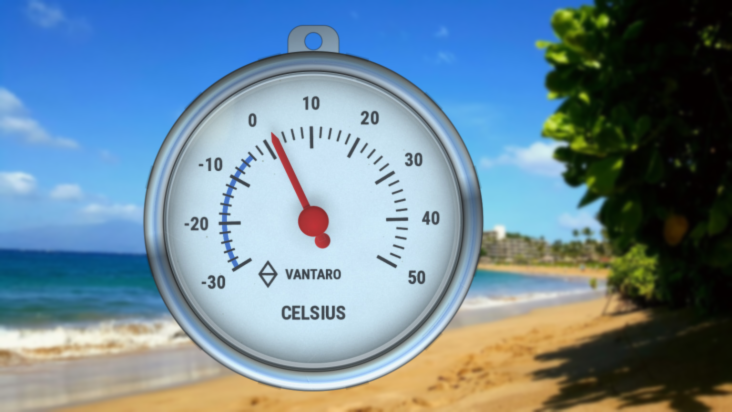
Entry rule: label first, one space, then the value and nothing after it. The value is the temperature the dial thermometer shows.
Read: 2 °C
